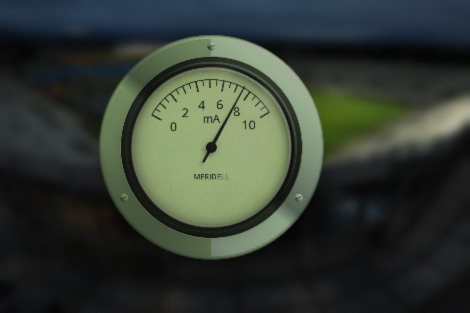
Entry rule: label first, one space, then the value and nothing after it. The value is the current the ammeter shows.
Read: 7.5 mA
